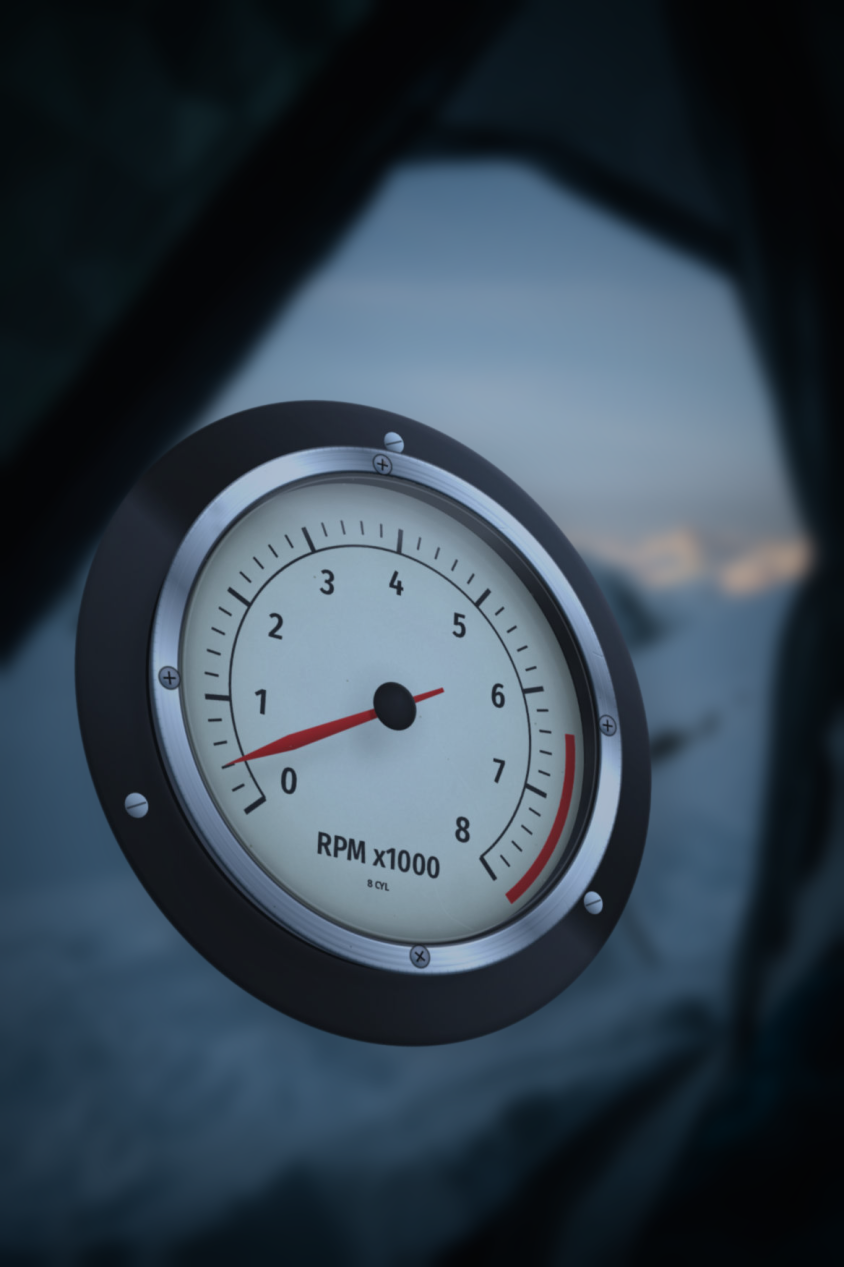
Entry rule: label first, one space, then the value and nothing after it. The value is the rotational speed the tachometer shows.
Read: 400 rpm
